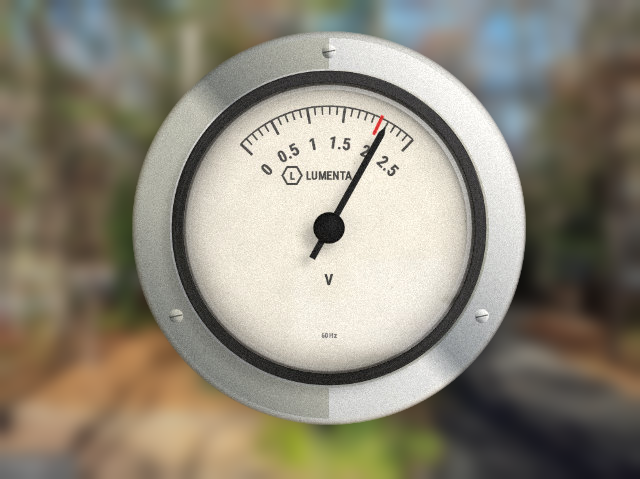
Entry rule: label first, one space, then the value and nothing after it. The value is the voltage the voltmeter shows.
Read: 2.1 V
